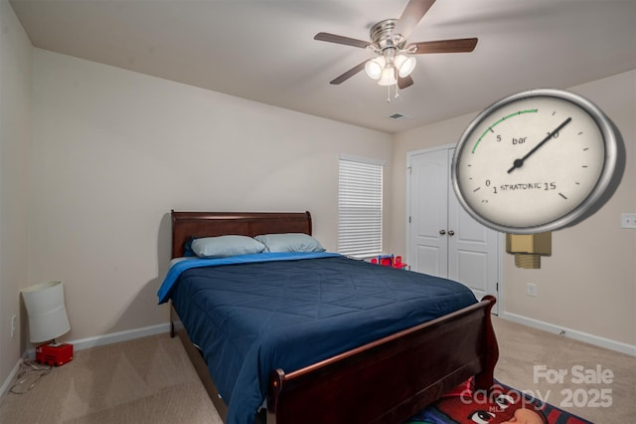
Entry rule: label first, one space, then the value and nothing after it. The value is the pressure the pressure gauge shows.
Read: 10 bar
